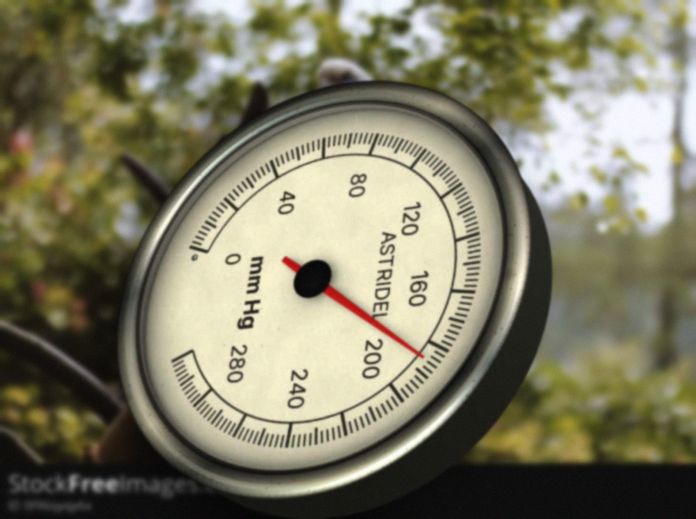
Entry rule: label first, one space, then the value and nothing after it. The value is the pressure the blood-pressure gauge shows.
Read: 186 mmHg
